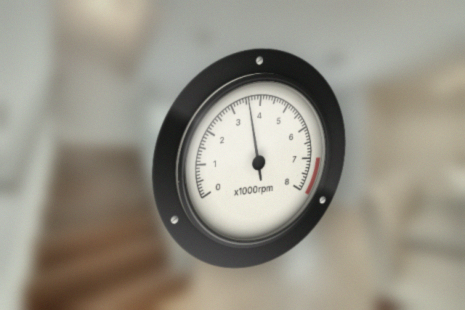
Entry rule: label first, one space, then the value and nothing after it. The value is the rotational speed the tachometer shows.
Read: 3500 rpm
